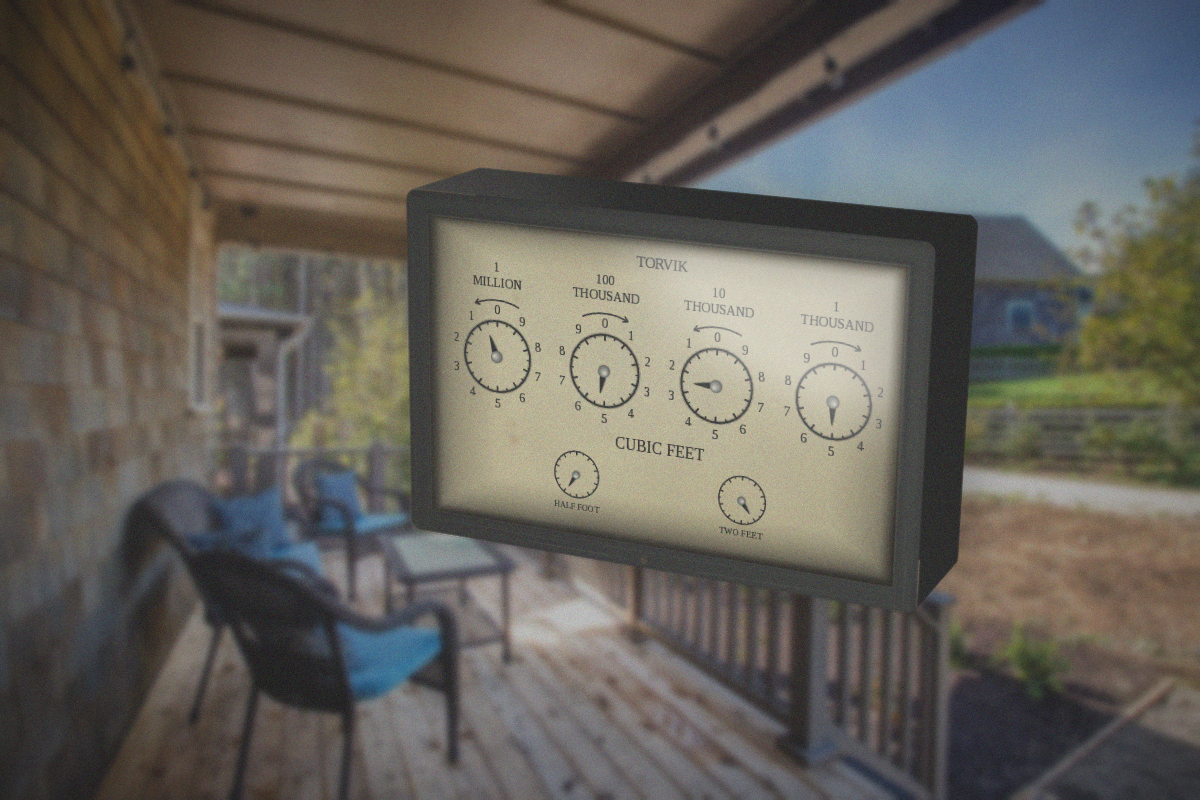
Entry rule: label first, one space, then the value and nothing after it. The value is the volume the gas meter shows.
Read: 52500 ft³
